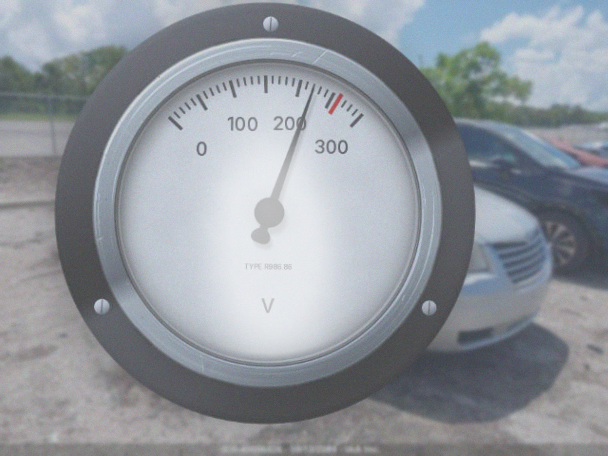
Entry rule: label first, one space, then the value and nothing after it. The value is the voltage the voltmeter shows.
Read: 220 V
